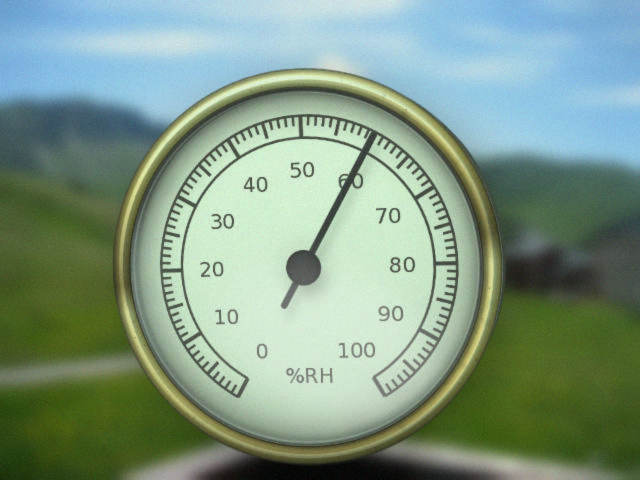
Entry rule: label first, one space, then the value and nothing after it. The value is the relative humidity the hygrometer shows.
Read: 60 %
